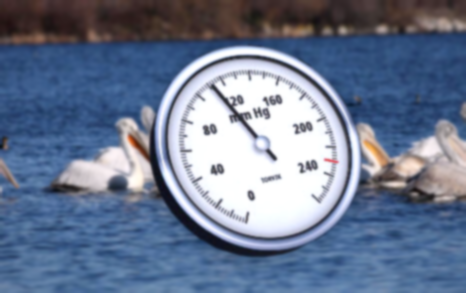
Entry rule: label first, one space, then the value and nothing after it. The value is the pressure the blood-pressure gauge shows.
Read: 110 mmHg
